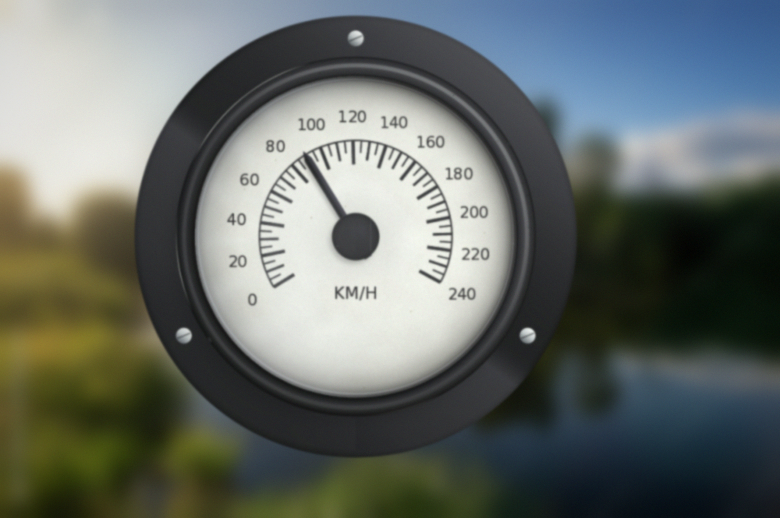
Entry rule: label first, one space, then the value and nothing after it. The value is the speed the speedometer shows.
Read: 90 km/h
